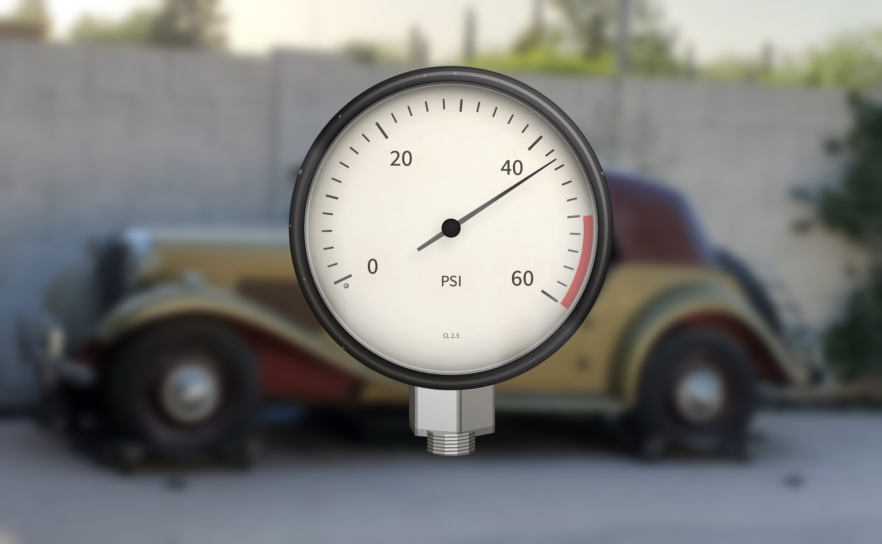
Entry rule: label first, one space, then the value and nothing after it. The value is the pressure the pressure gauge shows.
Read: 43 psi
